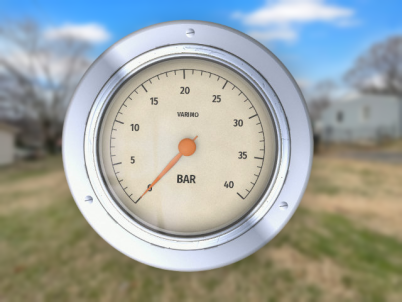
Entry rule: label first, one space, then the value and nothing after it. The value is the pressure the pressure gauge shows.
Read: 0 bar
